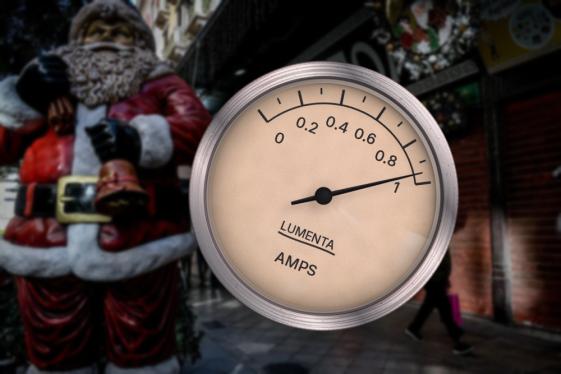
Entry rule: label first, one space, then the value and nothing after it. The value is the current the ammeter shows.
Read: 0.95 A
